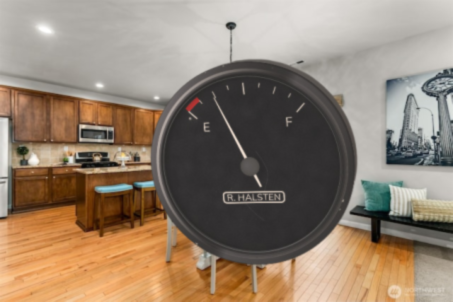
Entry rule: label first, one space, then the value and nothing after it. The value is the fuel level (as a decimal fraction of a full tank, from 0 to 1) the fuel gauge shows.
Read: 0.25
